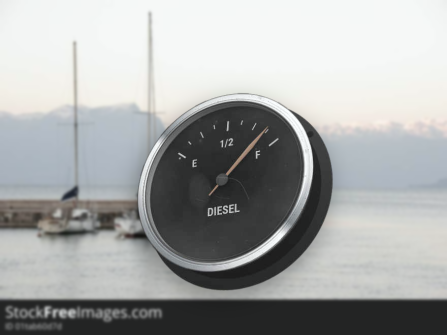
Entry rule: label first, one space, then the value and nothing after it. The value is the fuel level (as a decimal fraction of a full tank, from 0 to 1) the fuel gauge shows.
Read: 0.875
